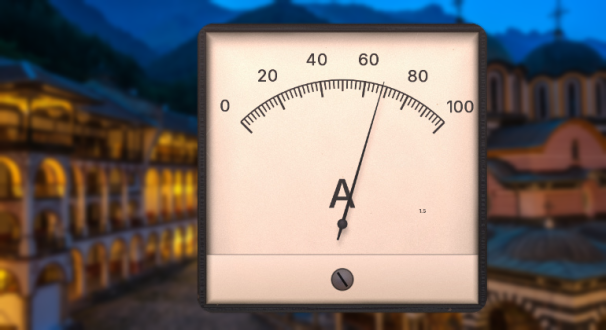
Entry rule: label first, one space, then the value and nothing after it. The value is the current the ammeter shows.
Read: 68 A
